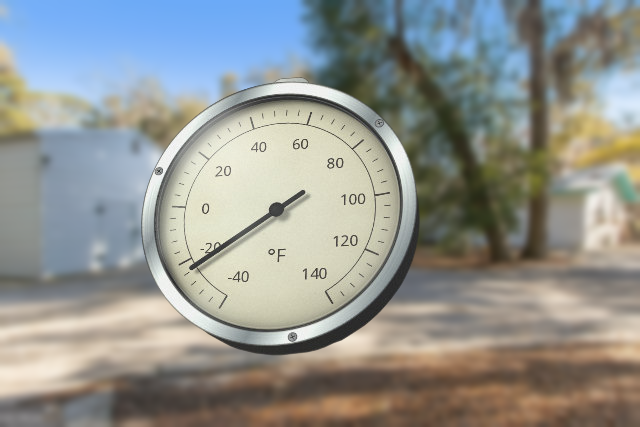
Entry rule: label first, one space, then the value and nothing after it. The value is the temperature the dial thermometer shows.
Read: -24 °F
